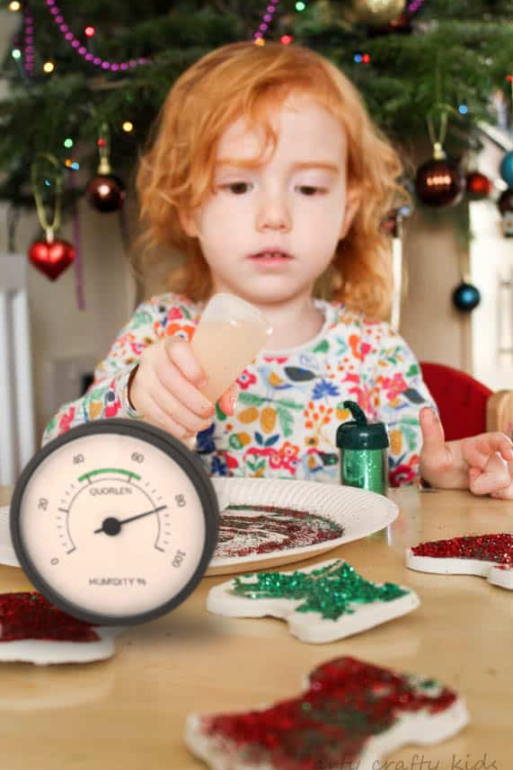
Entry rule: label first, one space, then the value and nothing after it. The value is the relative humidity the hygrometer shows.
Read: 80 %
